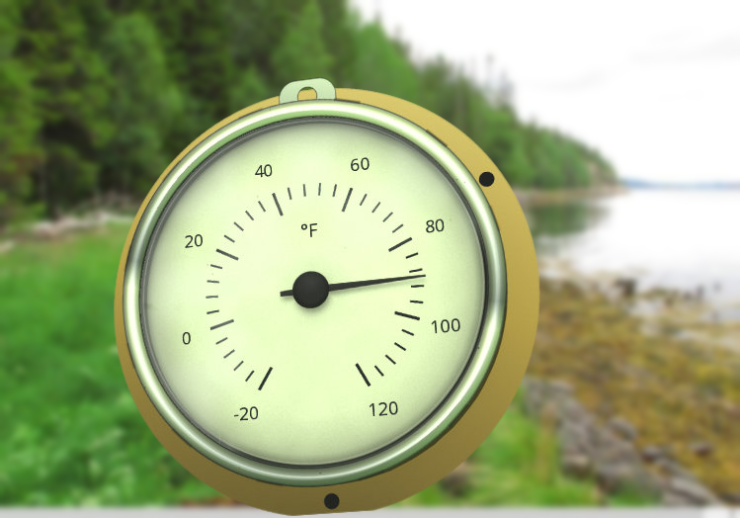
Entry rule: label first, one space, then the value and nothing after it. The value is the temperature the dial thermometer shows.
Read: 90 °F
